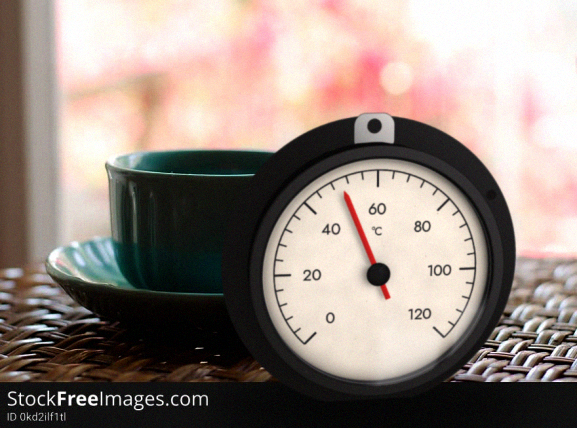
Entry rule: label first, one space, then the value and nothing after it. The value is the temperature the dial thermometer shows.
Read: 50 °C
